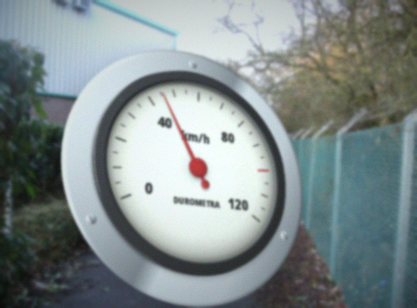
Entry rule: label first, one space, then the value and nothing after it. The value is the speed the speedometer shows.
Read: 45 km/h
